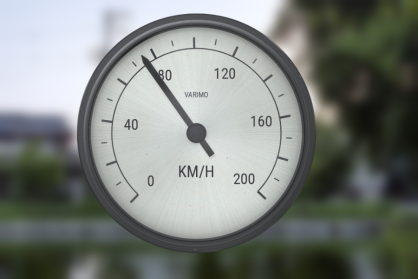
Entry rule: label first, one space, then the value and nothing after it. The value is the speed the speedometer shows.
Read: 75 km/h
